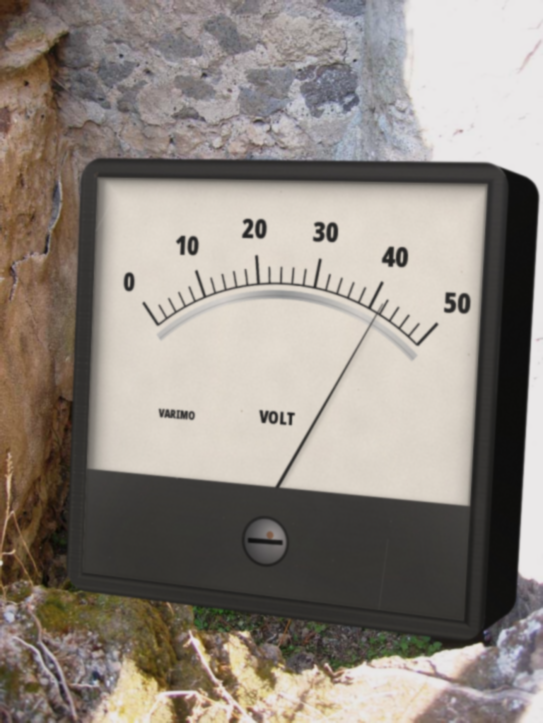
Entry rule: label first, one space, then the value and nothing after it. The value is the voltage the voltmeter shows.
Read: 42 V
